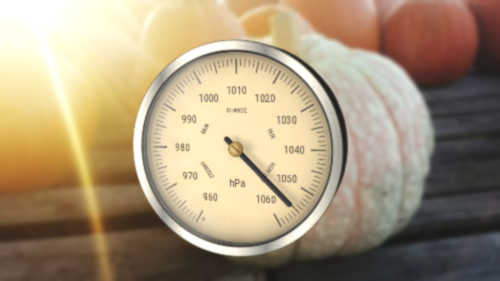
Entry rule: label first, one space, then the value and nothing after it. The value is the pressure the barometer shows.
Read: 1055 hPa
